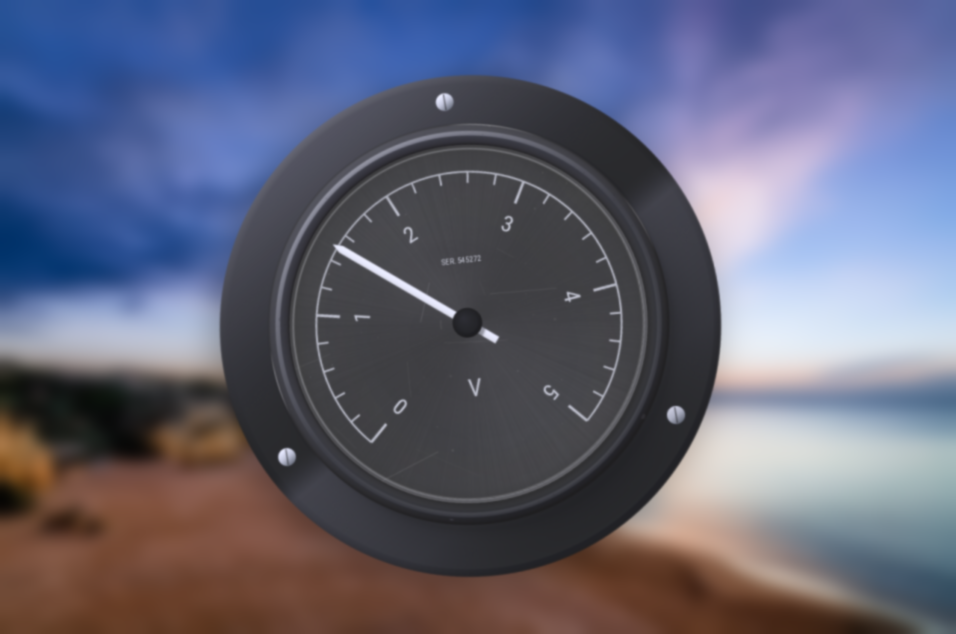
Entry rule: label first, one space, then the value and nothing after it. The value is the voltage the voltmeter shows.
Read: 1.5 V
